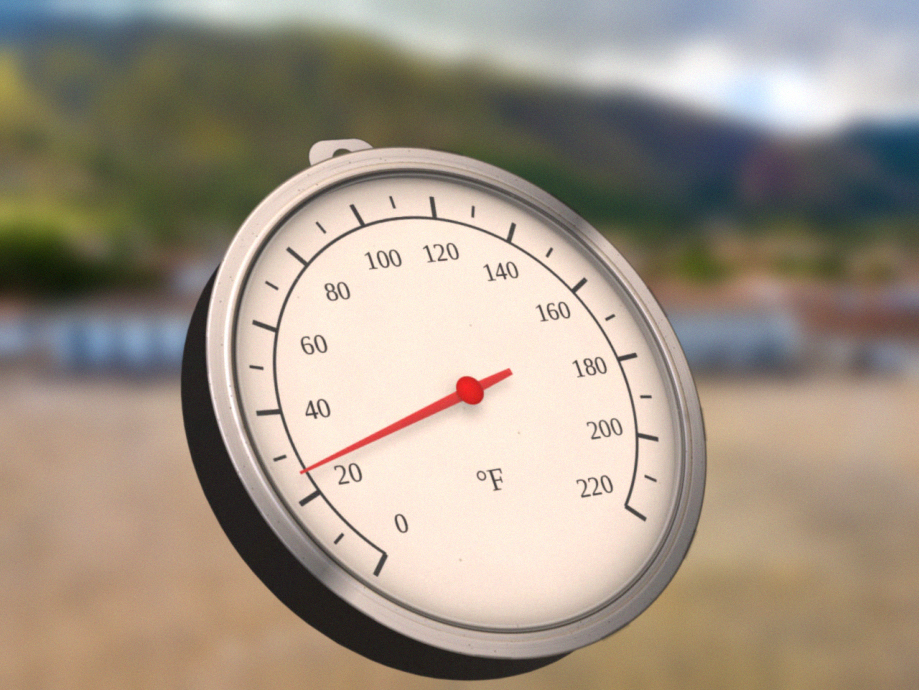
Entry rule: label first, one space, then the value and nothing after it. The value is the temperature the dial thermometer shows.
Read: 25 °F
